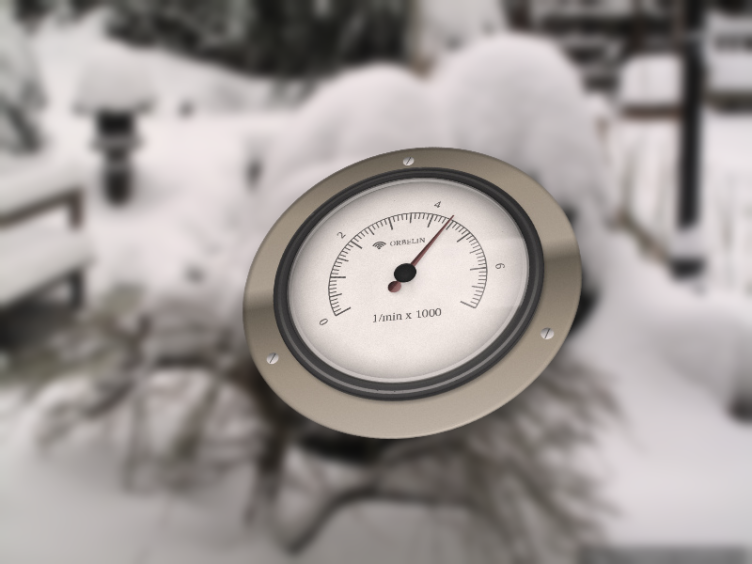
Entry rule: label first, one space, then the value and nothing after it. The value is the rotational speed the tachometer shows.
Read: 4500 rpm
